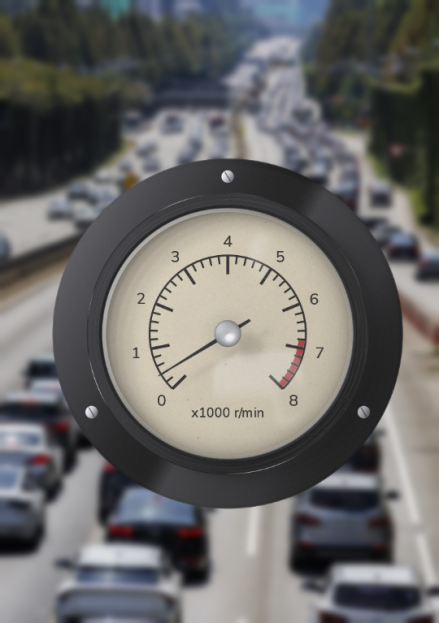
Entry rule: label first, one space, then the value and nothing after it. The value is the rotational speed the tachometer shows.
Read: 400 rpm
